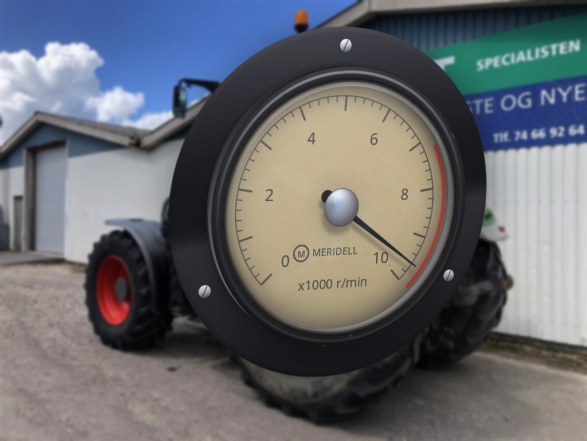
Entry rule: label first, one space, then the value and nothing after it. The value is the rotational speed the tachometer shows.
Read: 9600 rpm
